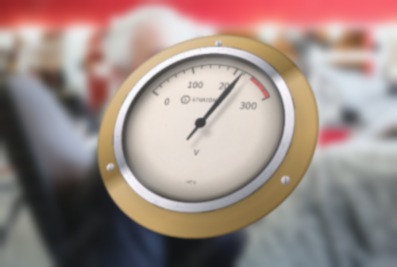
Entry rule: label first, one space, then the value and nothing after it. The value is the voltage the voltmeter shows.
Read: 220 V
